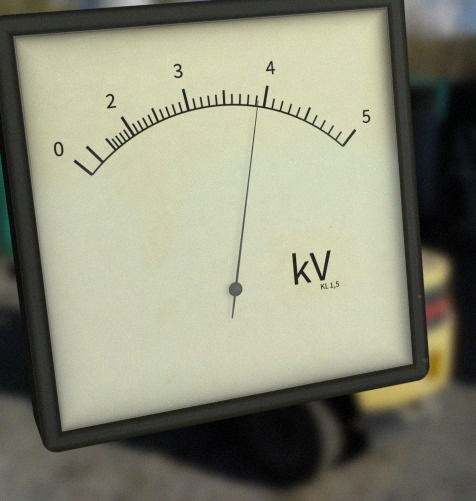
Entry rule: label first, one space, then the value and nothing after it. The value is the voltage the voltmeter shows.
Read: 3.9 kV
